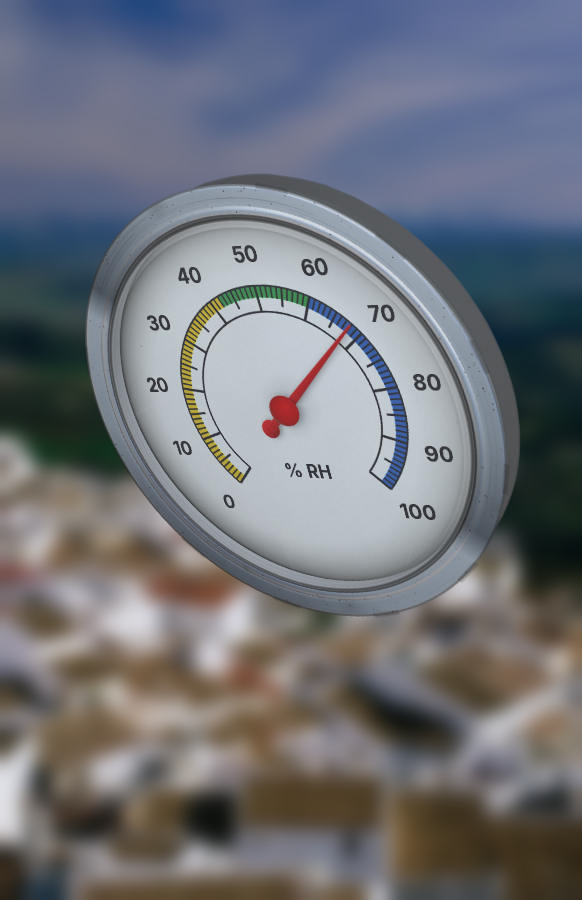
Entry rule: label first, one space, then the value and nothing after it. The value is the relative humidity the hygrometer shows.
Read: 68 %
